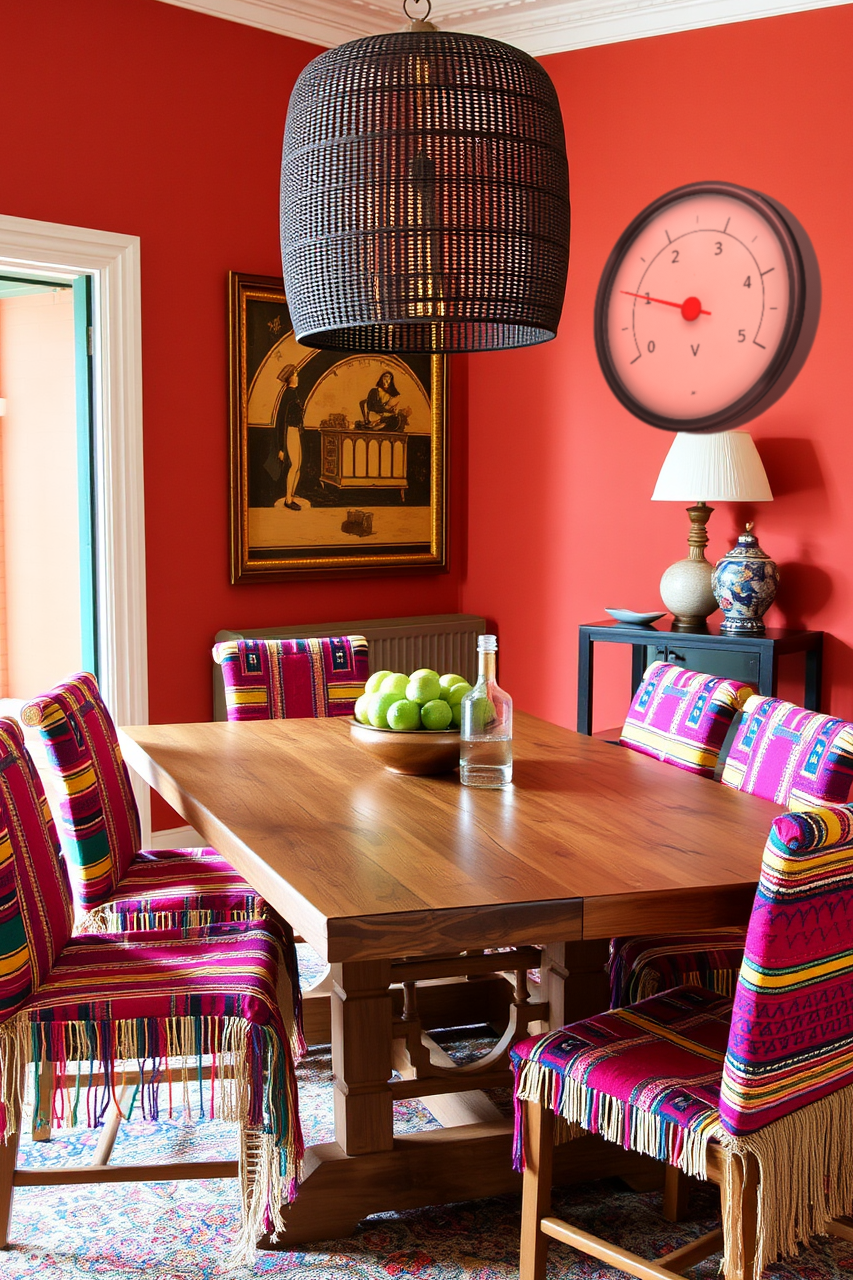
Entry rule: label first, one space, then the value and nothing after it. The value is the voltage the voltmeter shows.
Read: 1 V
